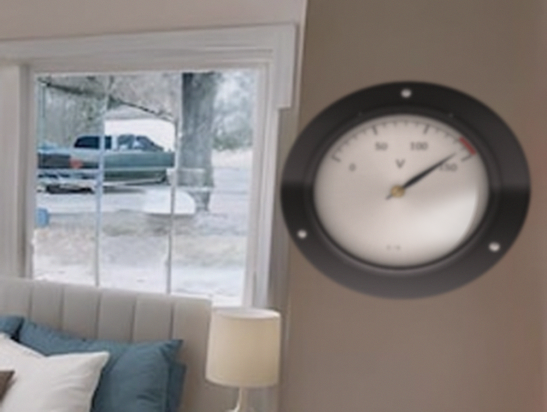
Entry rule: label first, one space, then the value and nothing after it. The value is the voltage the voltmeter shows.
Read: 140 V
